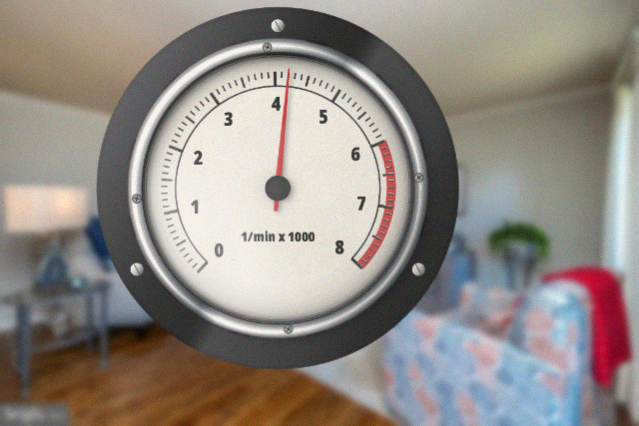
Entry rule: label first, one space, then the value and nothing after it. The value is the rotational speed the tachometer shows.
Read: 4200 rpm
